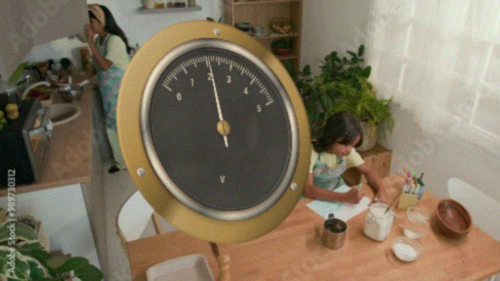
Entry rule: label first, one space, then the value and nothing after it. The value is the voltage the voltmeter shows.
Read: 2 V
